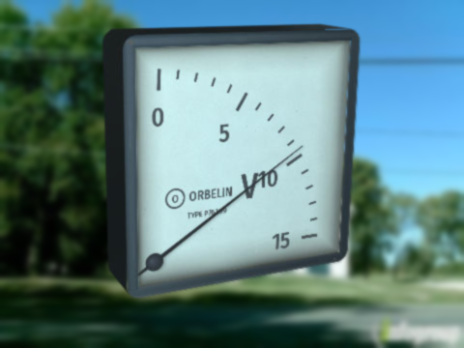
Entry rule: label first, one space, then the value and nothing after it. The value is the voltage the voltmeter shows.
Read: 9.5 V
